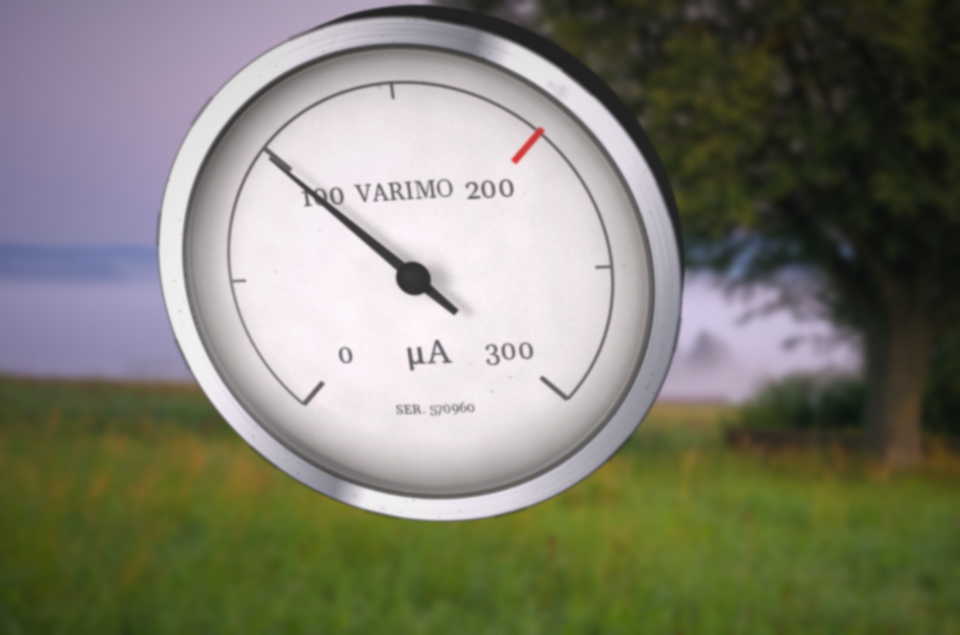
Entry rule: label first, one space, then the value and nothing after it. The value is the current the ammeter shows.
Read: 100 µA
